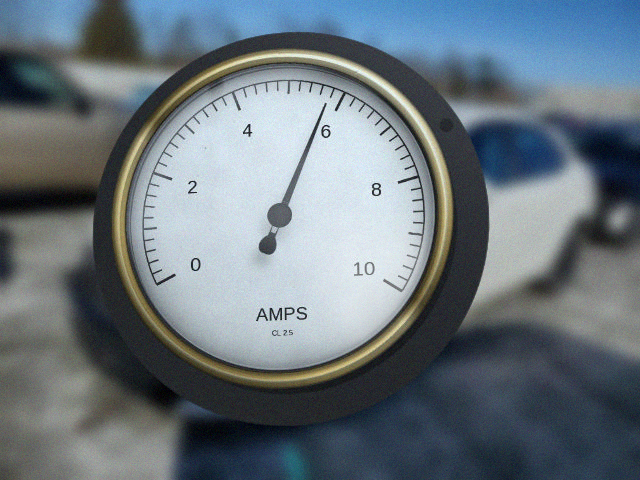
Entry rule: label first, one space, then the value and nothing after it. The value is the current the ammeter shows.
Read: 5.8 A
